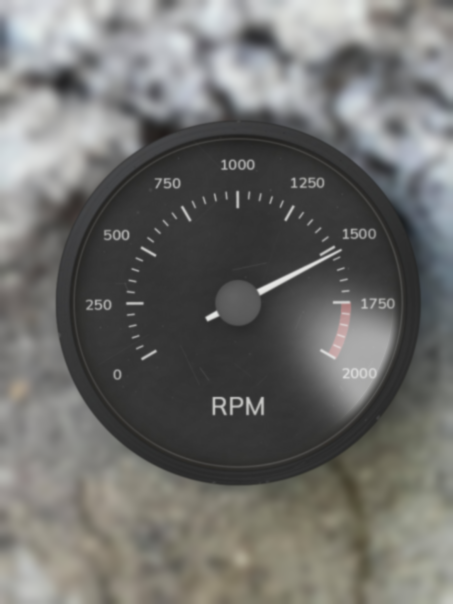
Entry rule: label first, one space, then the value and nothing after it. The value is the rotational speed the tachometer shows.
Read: 1525 rpm
